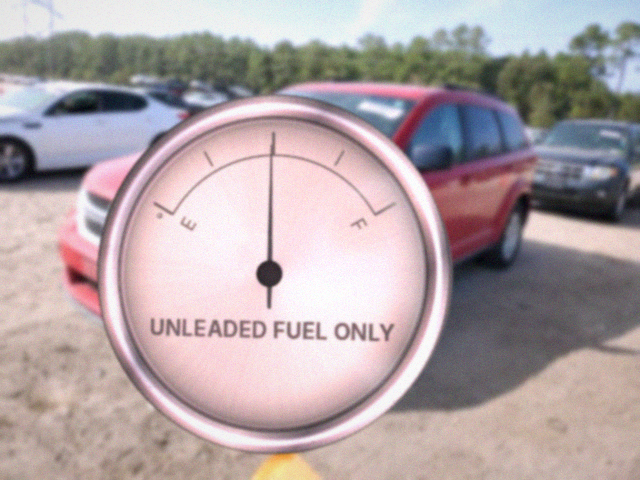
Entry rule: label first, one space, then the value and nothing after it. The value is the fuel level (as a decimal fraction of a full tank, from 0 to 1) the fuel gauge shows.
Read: 0.5
